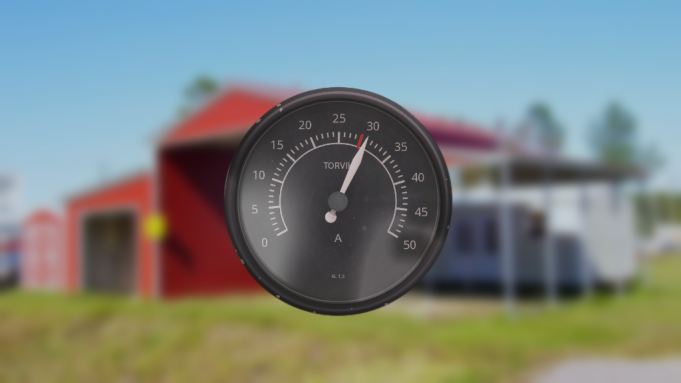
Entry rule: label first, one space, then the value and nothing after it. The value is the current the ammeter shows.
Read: 30 A
